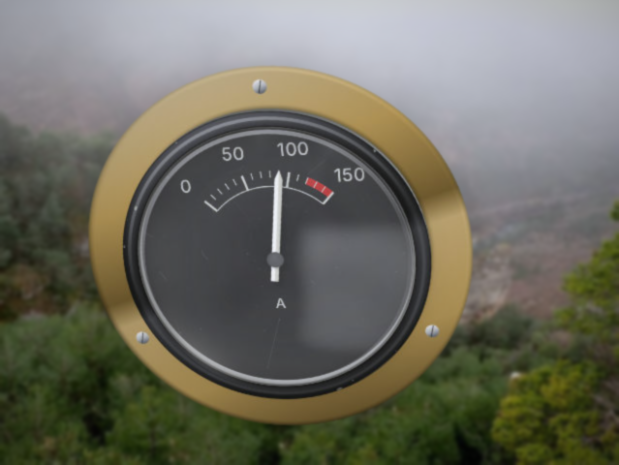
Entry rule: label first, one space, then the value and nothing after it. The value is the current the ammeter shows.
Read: 90 A
